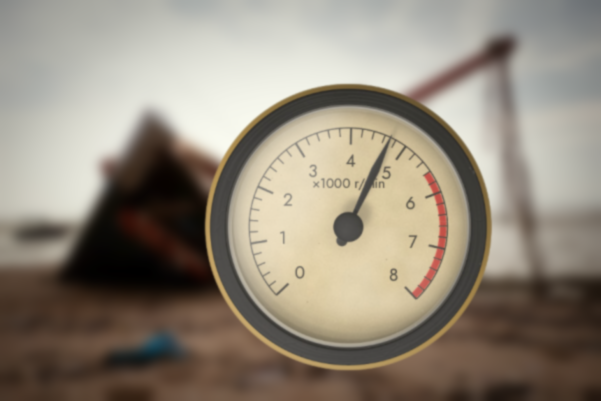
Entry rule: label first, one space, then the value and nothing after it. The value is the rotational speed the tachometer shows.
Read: 4700 rpm
